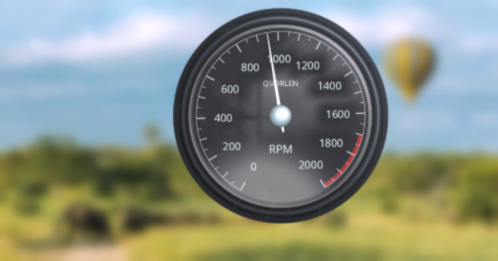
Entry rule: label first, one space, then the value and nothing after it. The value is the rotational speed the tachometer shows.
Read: 950 rpm
